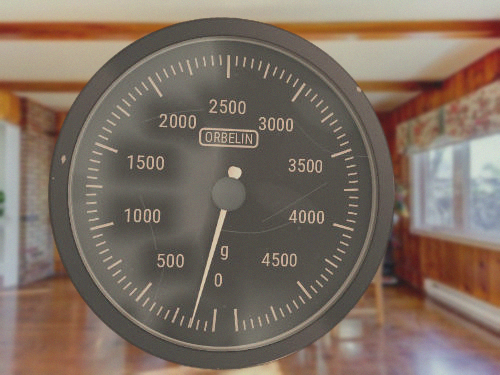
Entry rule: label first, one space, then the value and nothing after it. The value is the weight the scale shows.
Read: 150 g
